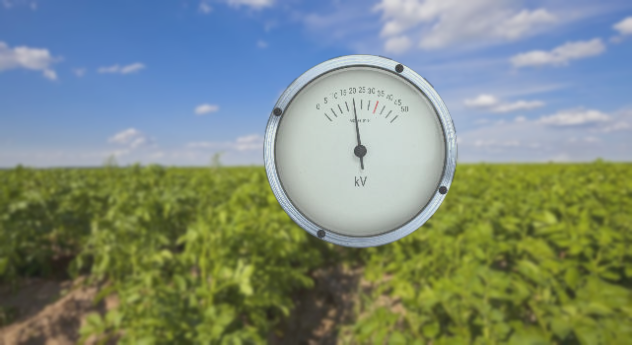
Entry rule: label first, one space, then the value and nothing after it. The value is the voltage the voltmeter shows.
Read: 20 kV
